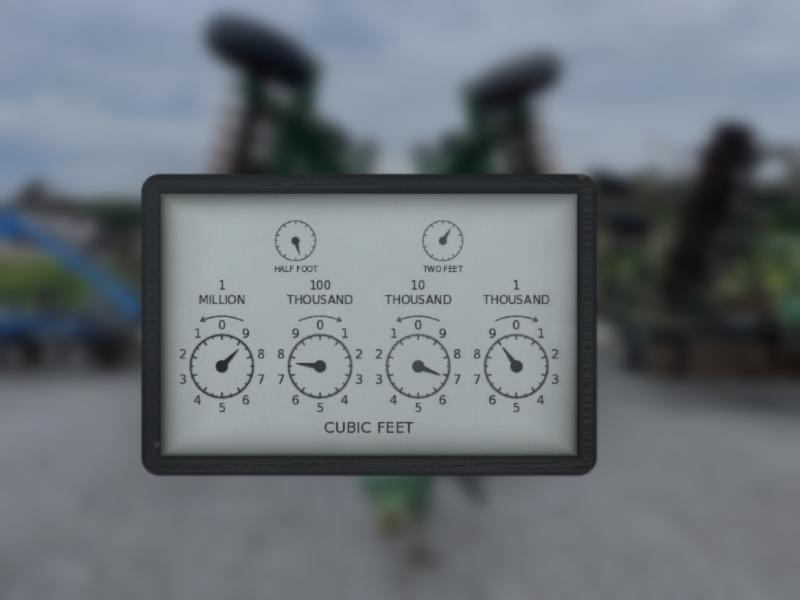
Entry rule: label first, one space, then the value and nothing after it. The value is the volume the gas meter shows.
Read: 876900 ft³
